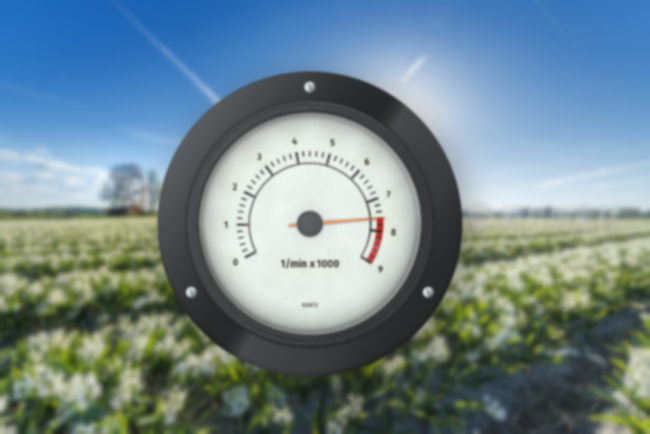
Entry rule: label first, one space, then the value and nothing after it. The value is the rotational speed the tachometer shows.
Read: 7600 rpm
